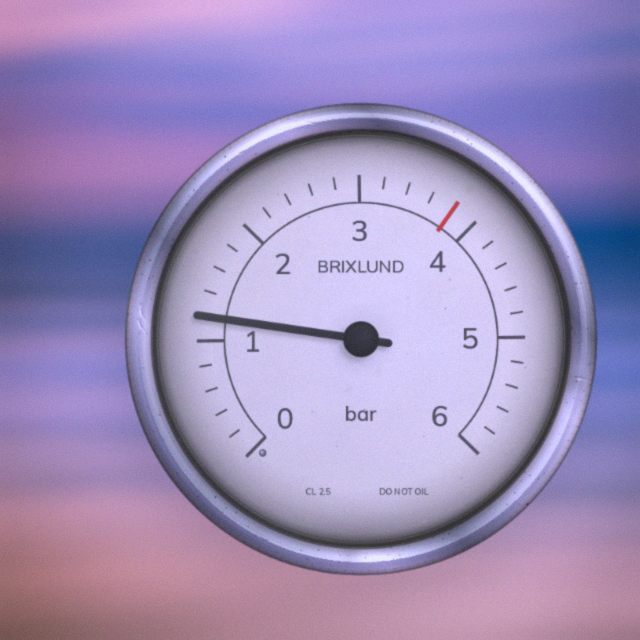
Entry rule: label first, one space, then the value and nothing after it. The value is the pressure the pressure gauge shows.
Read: 1.2 bar
